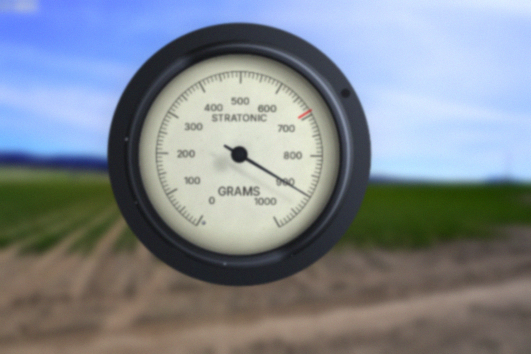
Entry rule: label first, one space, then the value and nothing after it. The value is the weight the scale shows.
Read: 900 g
